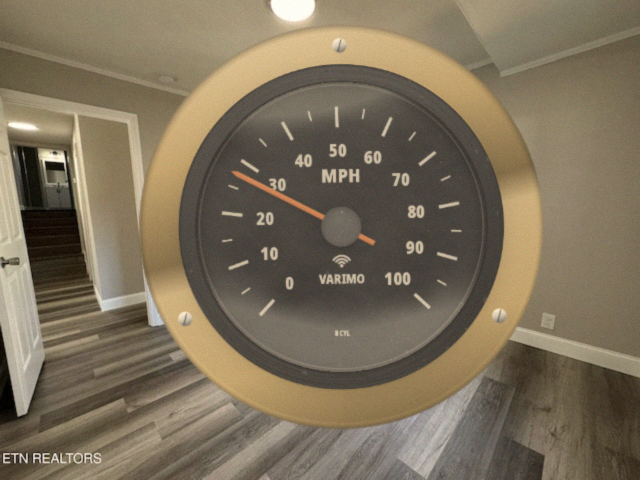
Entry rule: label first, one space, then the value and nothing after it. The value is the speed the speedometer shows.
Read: 27.5 mph
